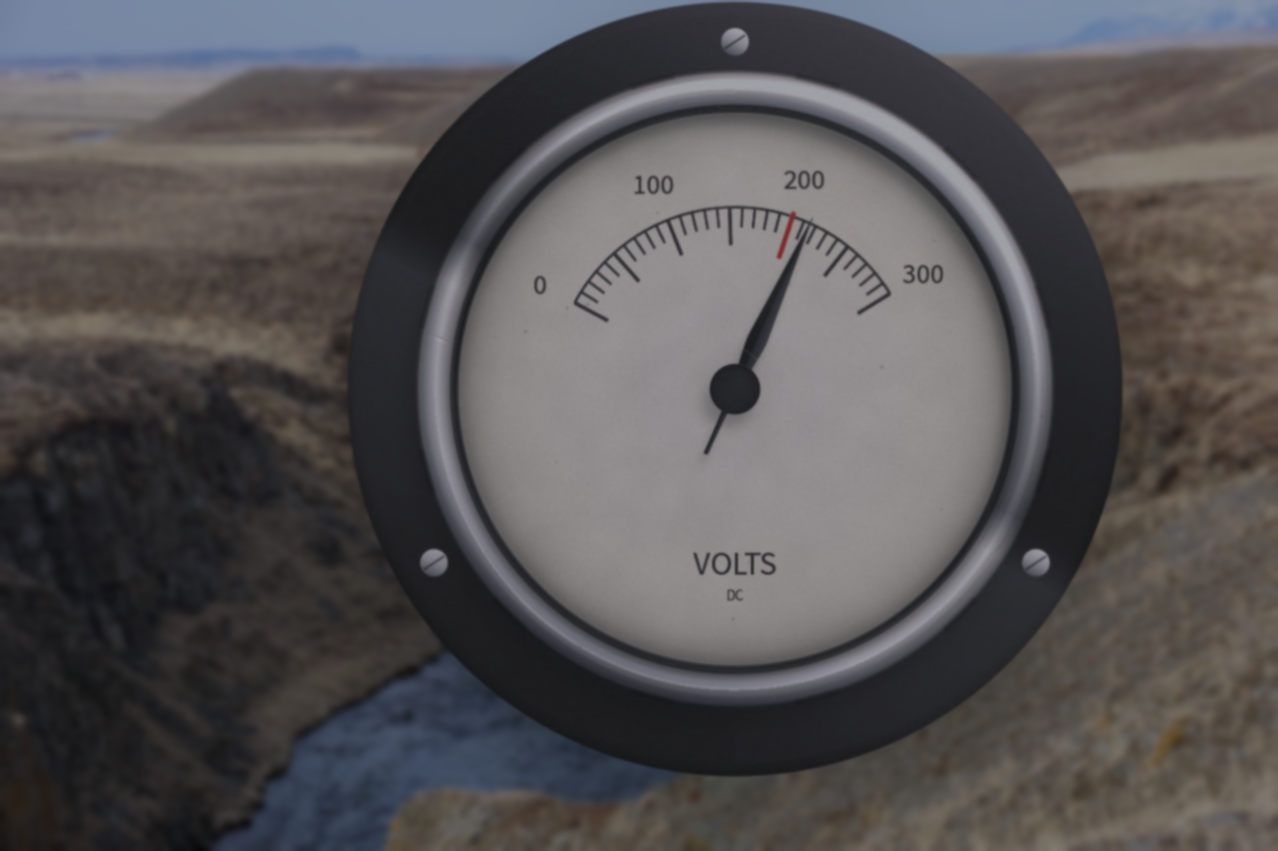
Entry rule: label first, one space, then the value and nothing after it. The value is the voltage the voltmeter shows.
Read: 215 V
